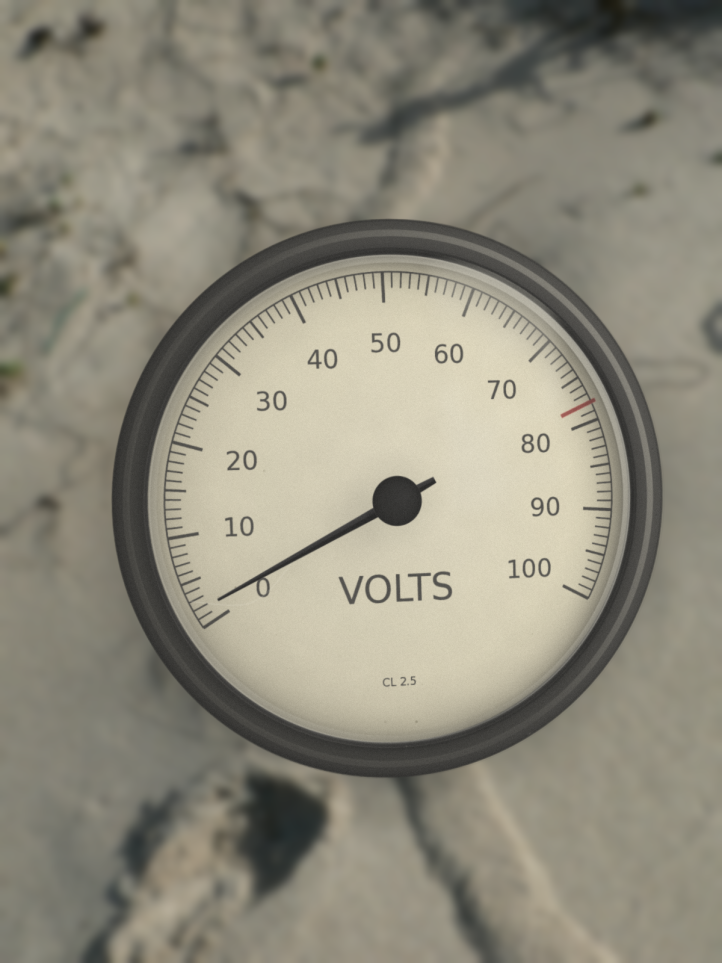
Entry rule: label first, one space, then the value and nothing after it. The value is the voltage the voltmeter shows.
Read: 2 V
